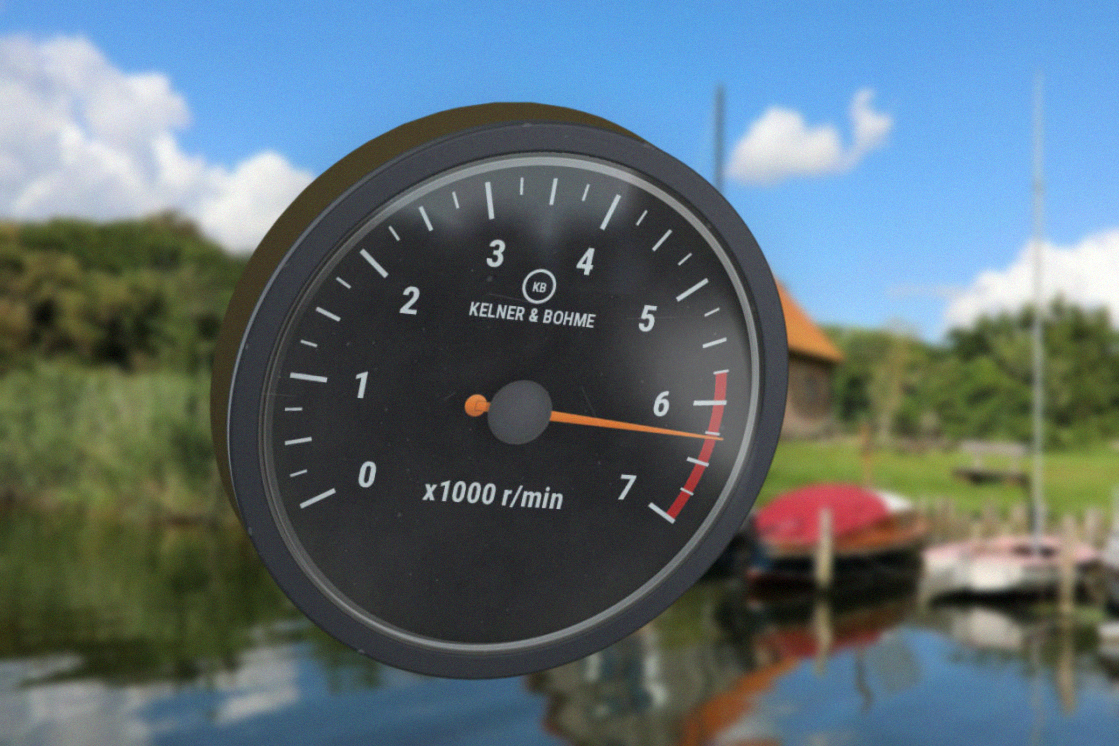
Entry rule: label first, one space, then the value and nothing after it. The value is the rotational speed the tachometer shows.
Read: 6250 rpm
